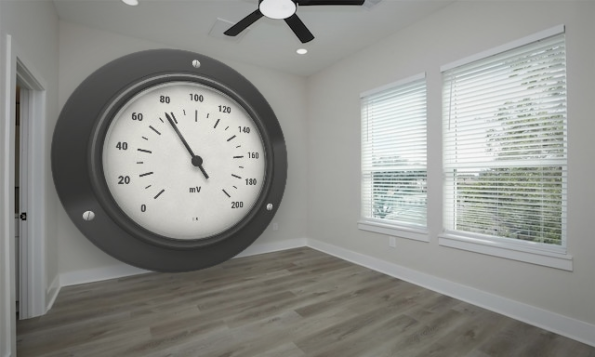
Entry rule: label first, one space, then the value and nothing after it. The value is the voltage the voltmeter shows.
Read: 75 mV
